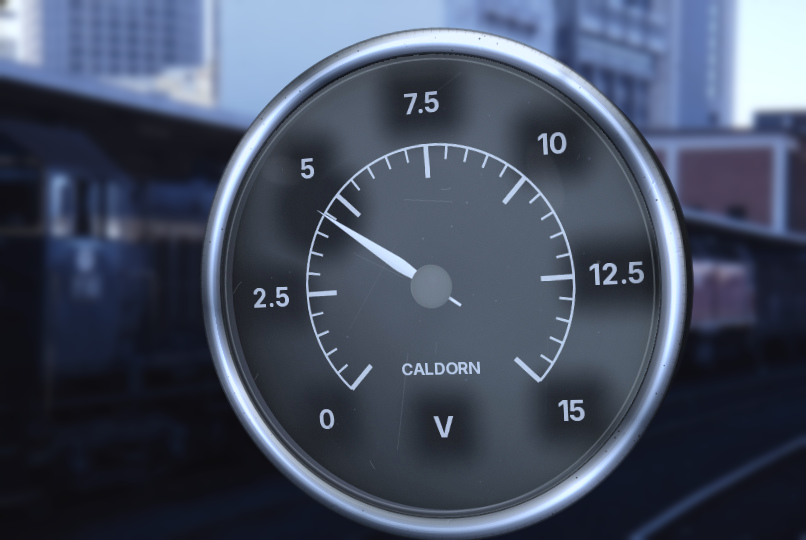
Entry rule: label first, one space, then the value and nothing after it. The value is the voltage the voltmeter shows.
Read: 4.5 V
